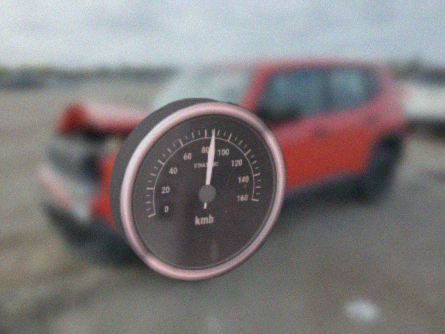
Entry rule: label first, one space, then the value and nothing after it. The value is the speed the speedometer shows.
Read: 85 km/h
